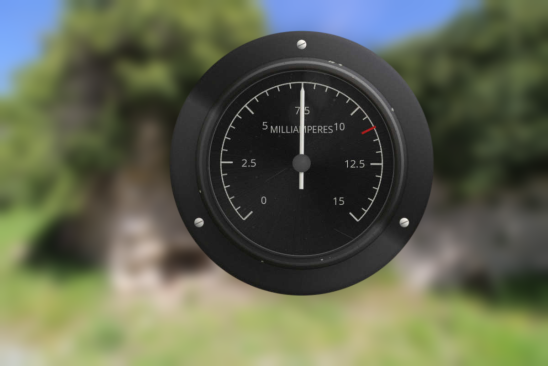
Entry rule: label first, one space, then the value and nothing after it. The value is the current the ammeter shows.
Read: 7.5 mA
